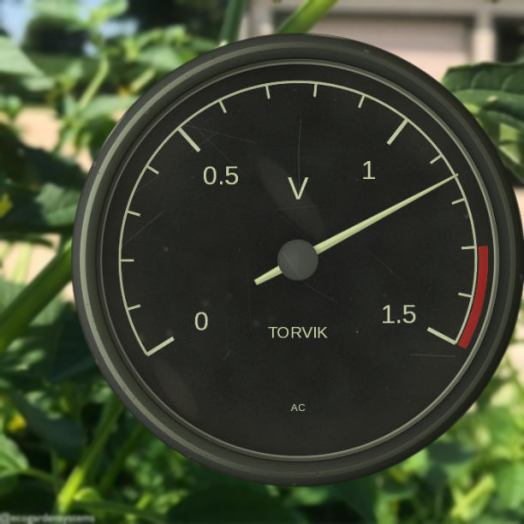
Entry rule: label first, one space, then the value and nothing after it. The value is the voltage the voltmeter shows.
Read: 1.15 V
